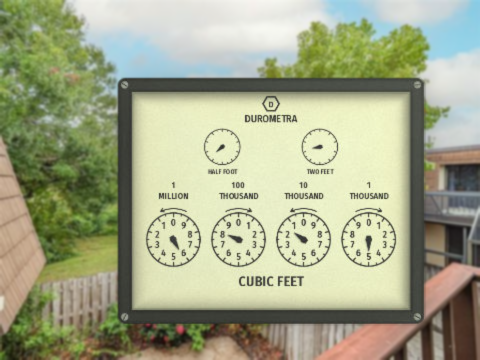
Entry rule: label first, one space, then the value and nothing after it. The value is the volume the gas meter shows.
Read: 581500 ft³
